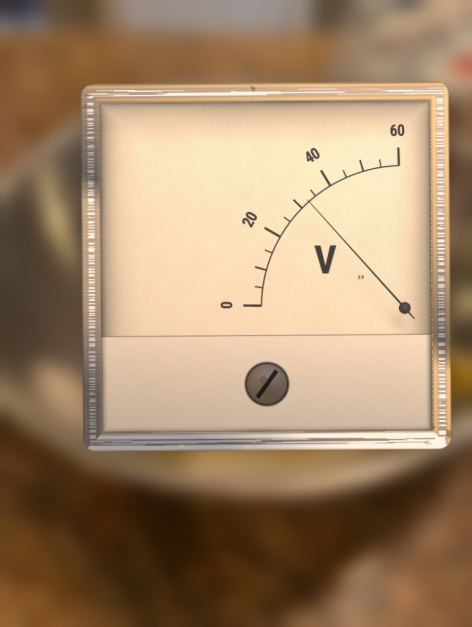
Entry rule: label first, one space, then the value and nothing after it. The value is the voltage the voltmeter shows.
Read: 32.5 V
